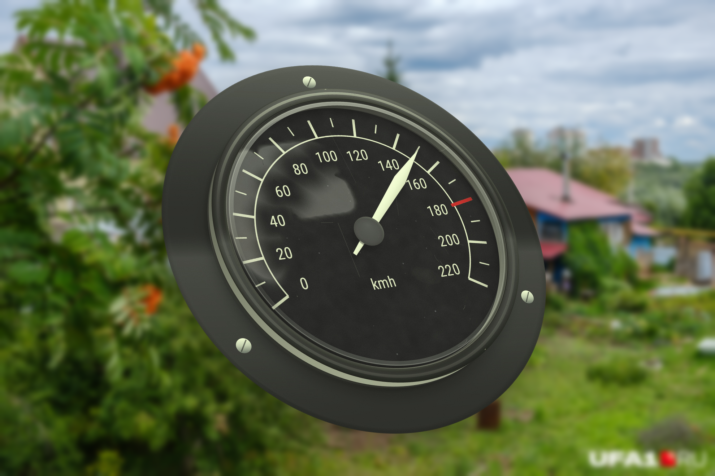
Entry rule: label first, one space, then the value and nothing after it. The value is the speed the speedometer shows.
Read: 150 km/h
